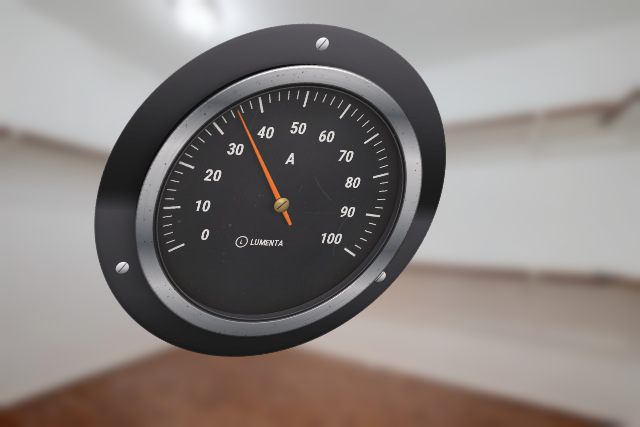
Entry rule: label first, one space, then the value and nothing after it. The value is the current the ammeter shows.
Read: 35 A
